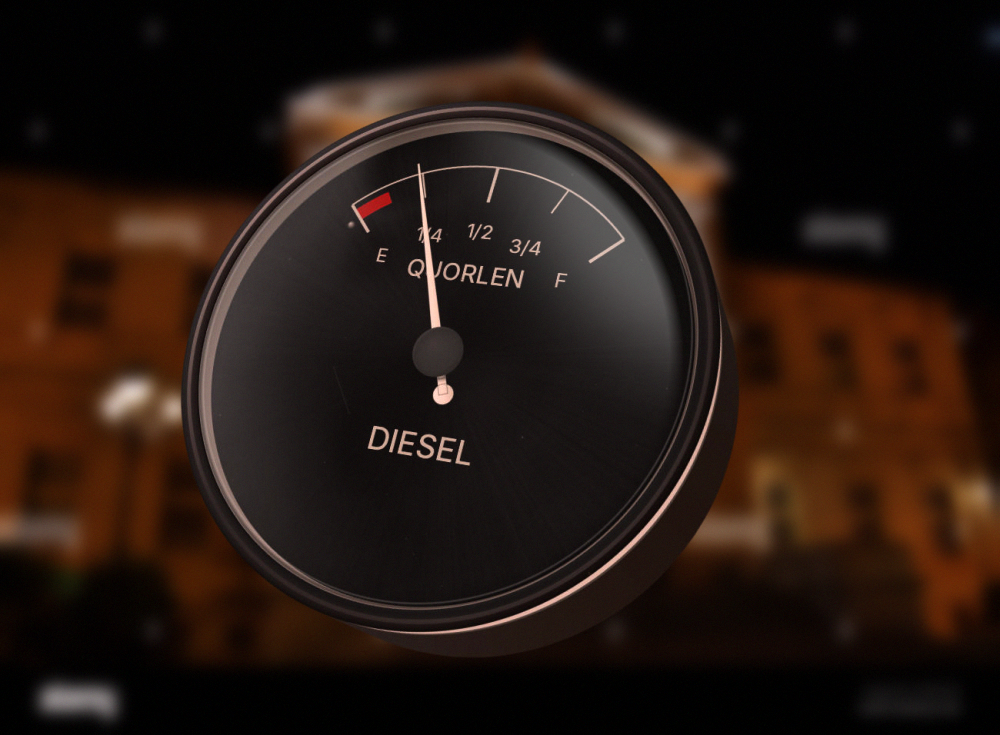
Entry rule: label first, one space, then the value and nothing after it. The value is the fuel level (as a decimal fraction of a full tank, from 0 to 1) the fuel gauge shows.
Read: 0.25
